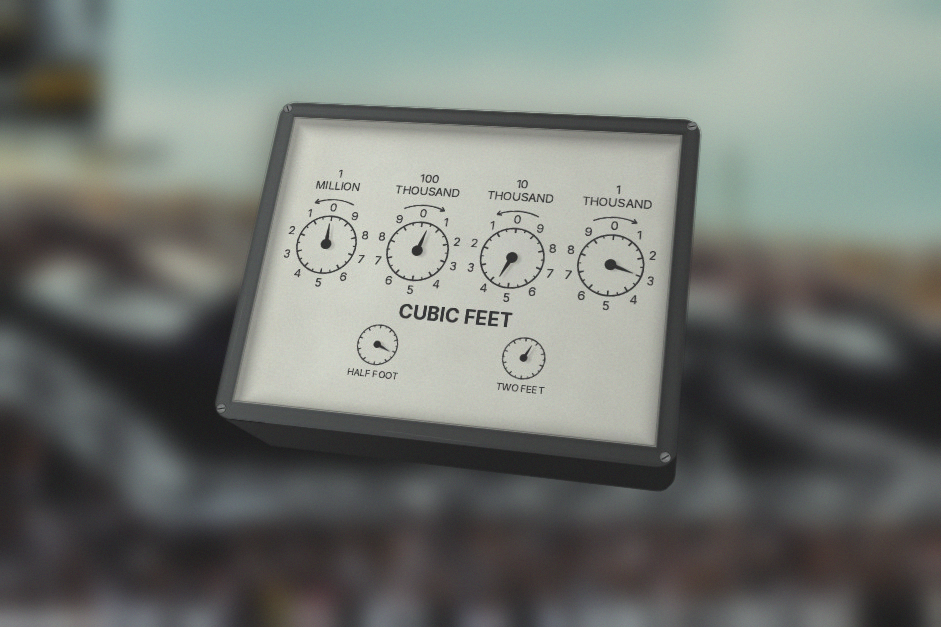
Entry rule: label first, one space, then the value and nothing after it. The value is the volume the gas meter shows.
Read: 4300 ft³
